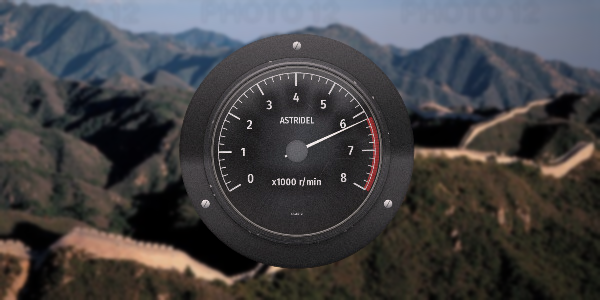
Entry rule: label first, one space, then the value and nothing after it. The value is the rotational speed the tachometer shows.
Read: 6200 rpm
